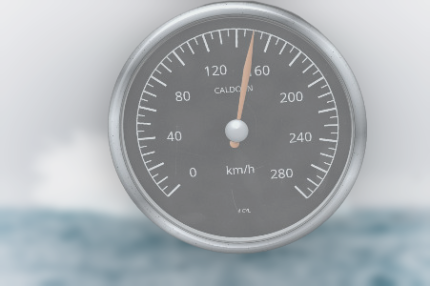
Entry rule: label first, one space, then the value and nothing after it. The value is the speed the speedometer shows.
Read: 150 km/h
